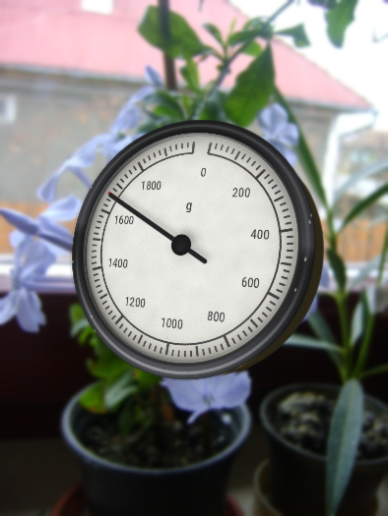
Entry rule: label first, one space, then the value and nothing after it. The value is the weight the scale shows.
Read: 1660 g
